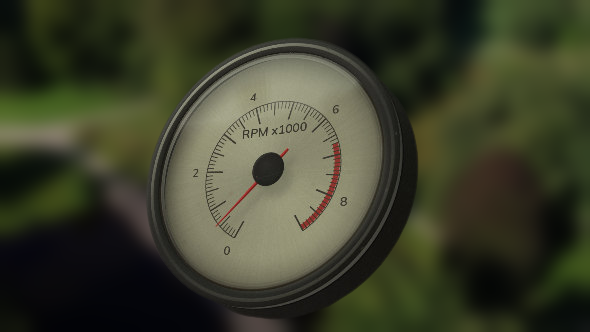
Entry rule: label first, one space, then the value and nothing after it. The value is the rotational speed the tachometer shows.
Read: 500 rpm
